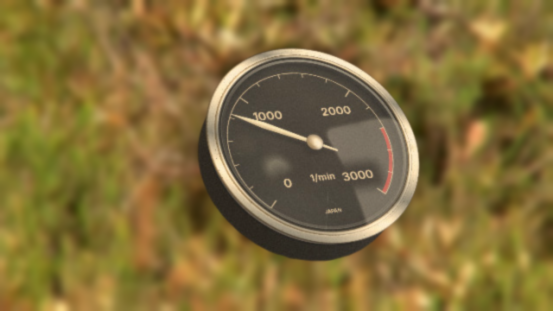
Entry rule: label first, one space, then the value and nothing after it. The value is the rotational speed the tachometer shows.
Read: 800 rpm
